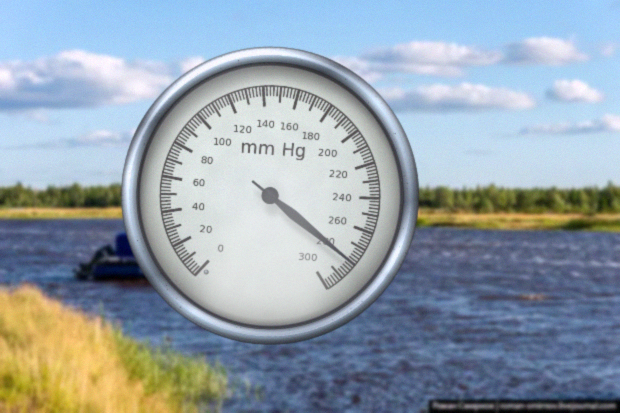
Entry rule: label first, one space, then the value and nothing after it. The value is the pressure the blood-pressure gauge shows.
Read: 280 mmHg
